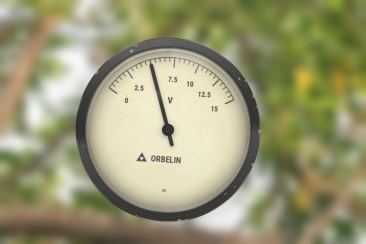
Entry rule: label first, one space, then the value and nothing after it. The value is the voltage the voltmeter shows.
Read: 5 V
